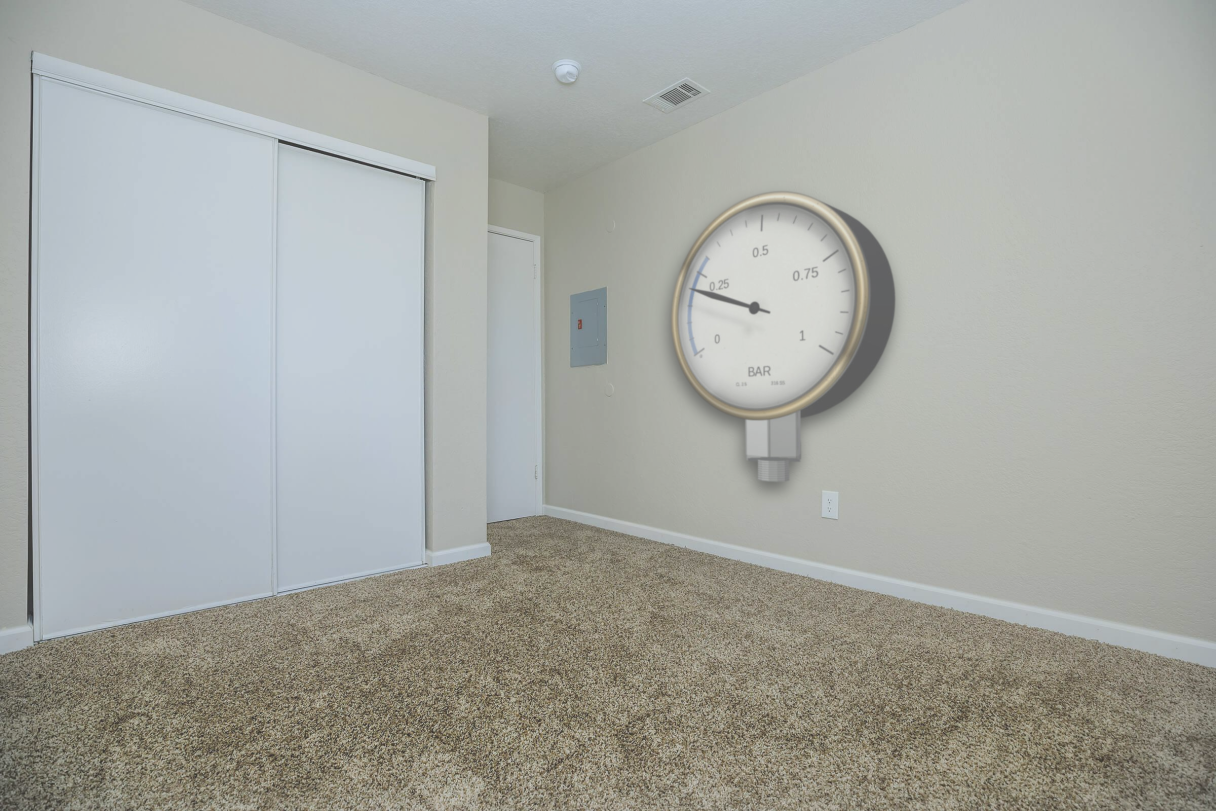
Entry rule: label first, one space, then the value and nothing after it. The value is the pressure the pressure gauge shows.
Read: 0.2 bar
